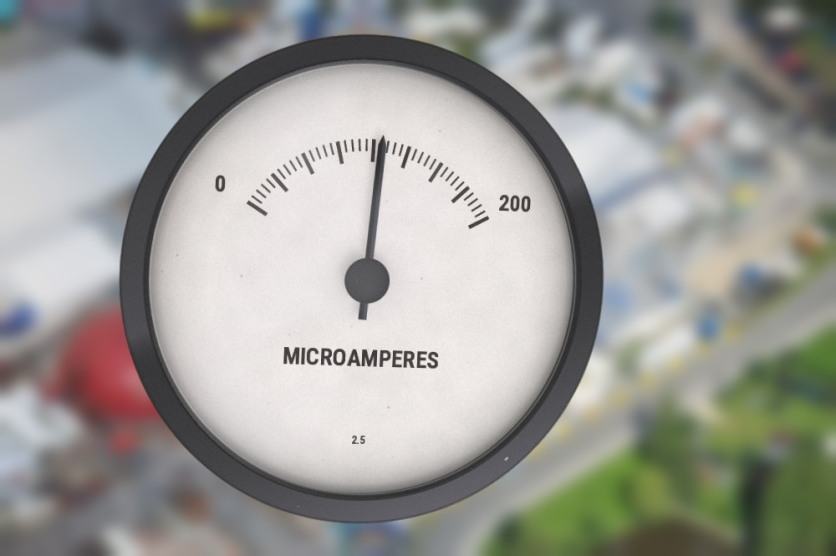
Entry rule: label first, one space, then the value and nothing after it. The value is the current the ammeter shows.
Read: 105 µA
